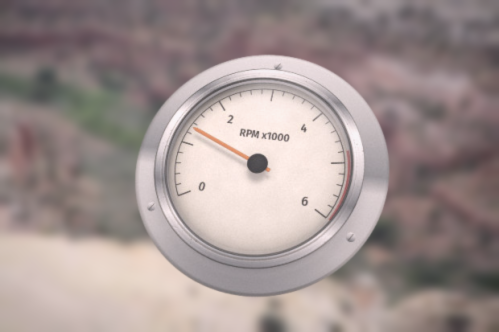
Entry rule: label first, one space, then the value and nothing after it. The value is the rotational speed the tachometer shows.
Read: 1300 rpm
